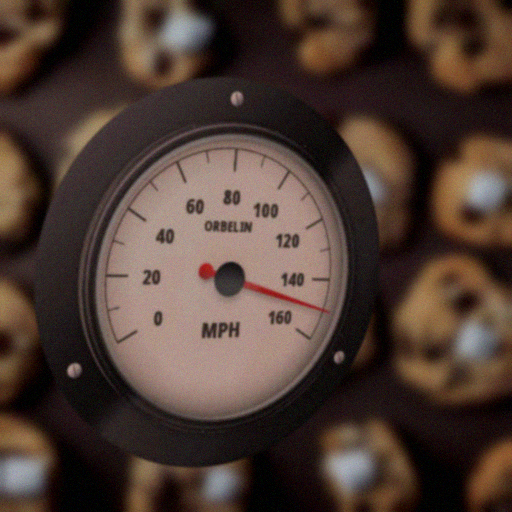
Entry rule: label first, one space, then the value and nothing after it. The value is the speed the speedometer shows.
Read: 150 mph
